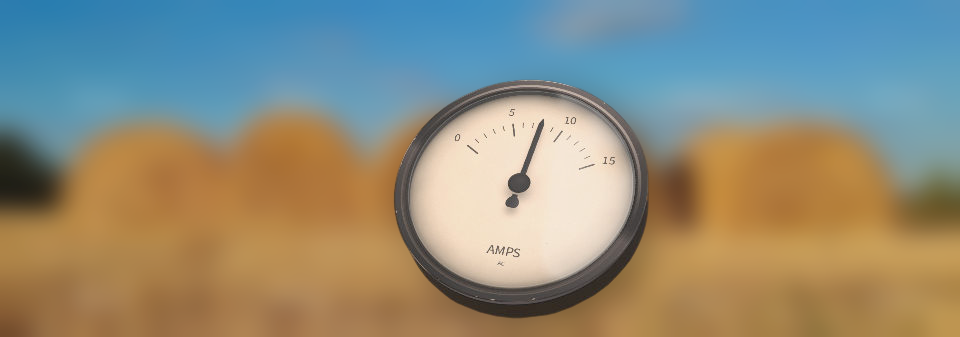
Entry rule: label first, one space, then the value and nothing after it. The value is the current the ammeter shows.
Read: 8 A
